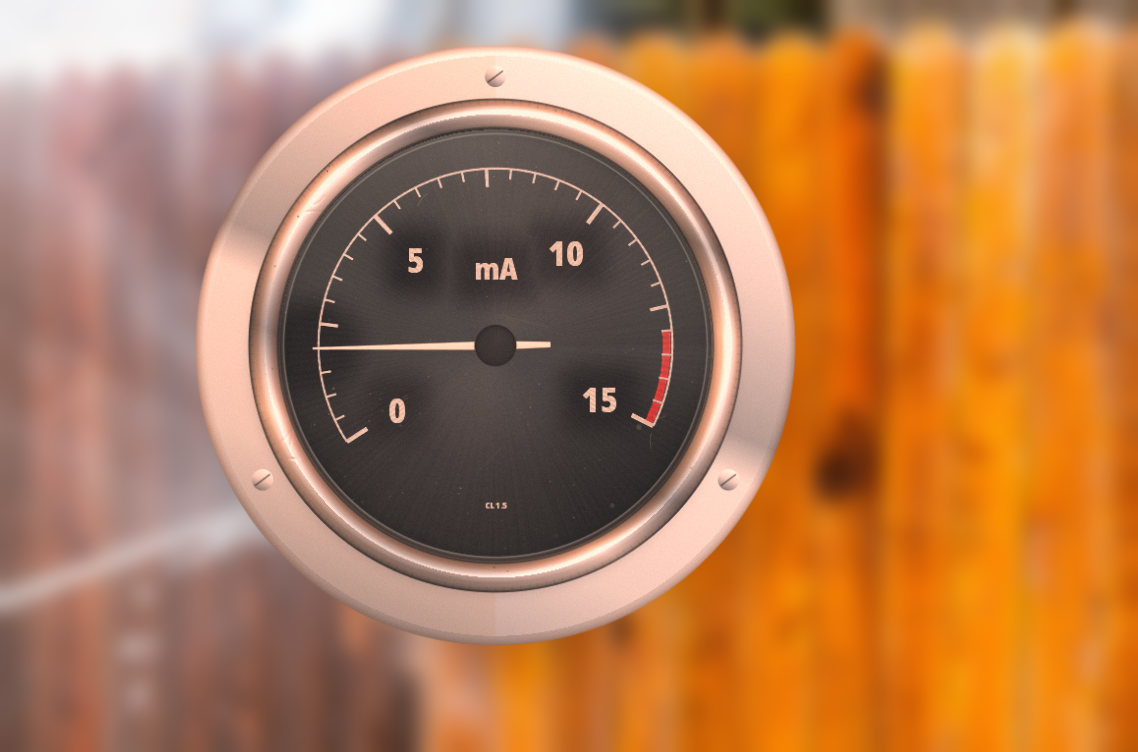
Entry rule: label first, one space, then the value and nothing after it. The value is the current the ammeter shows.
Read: 2 mA
